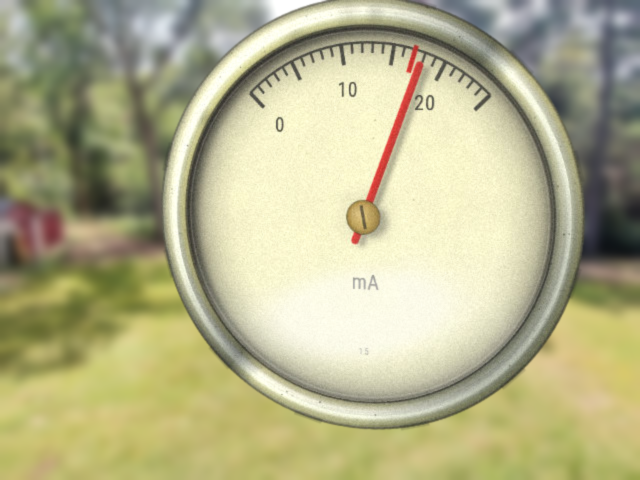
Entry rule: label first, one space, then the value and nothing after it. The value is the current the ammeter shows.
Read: 18 mA
